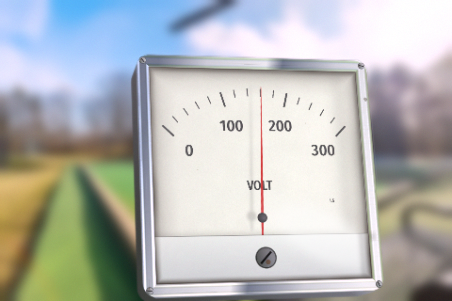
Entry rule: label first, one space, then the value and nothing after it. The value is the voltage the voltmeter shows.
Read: 160 V
